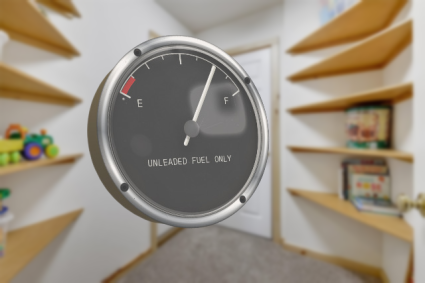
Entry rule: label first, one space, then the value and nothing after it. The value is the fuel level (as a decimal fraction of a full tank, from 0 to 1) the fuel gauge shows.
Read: 0.75
